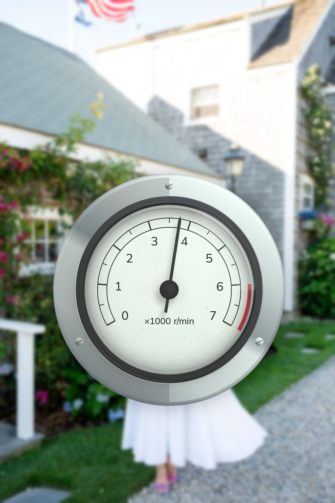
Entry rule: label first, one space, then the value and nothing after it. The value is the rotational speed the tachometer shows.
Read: 3750 rpm
